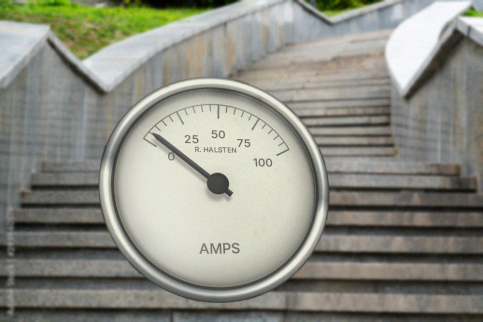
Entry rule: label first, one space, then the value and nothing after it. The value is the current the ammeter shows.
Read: 5 A
